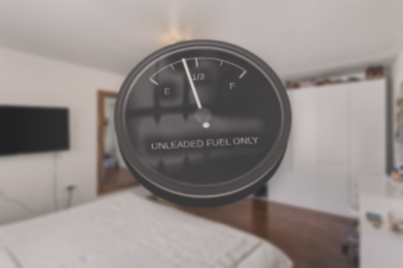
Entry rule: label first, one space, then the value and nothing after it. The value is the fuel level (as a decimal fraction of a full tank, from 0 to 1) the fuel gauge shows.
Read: 0.375
